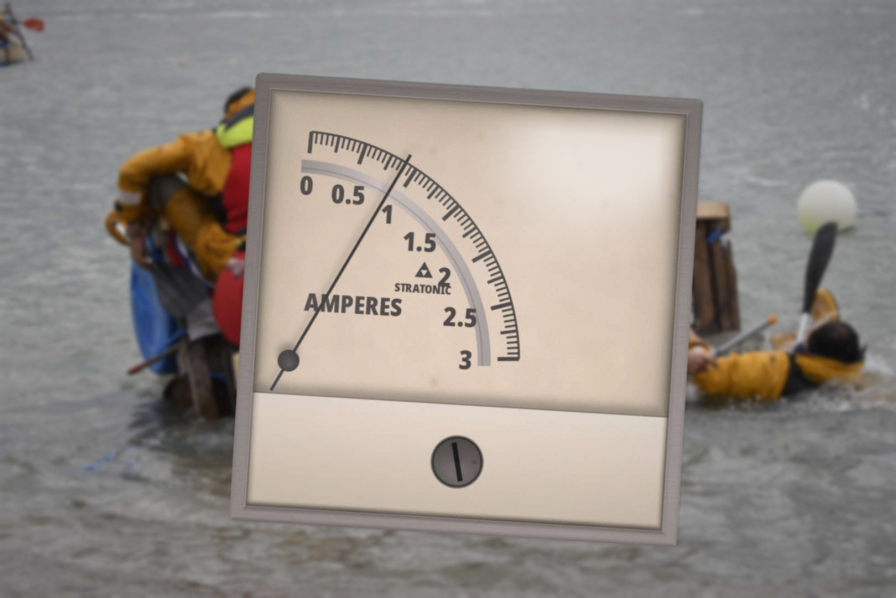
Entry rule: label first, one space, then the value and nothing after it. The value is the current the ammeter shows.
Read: 0.9 A
